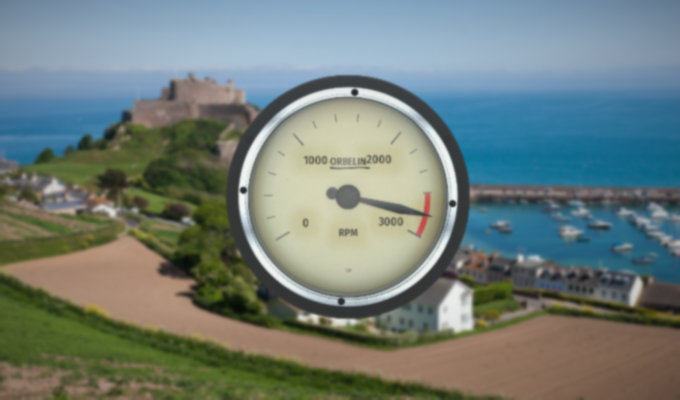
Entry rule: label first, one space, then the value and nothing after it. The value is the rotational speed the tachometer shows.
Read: 2800 rpm
